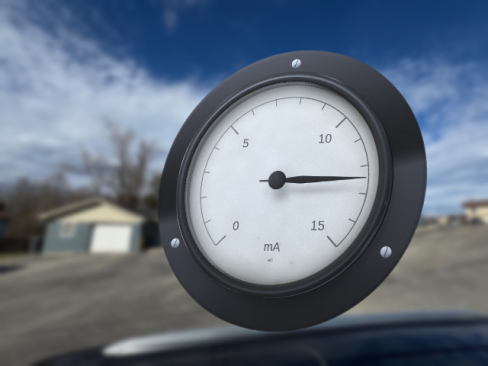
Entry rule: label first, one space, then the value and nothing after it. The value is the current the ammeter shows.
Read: 12.5 mA
